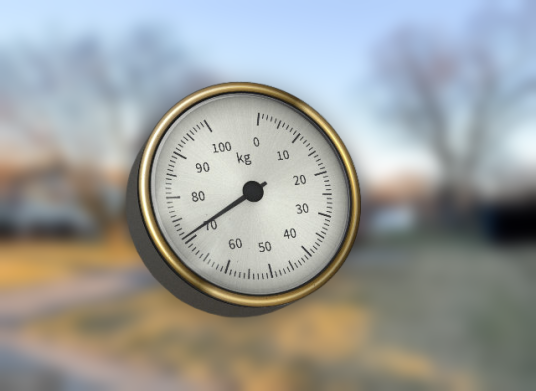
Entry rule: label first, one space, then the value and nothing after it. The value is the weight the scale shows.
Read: 71 kg
